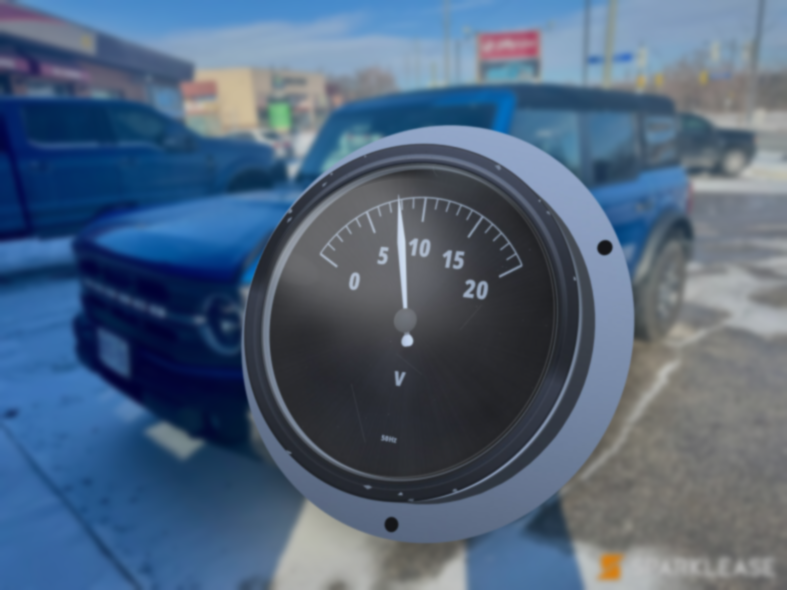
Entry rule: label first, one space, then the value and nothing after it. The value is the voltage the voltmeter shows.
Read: 8 V
